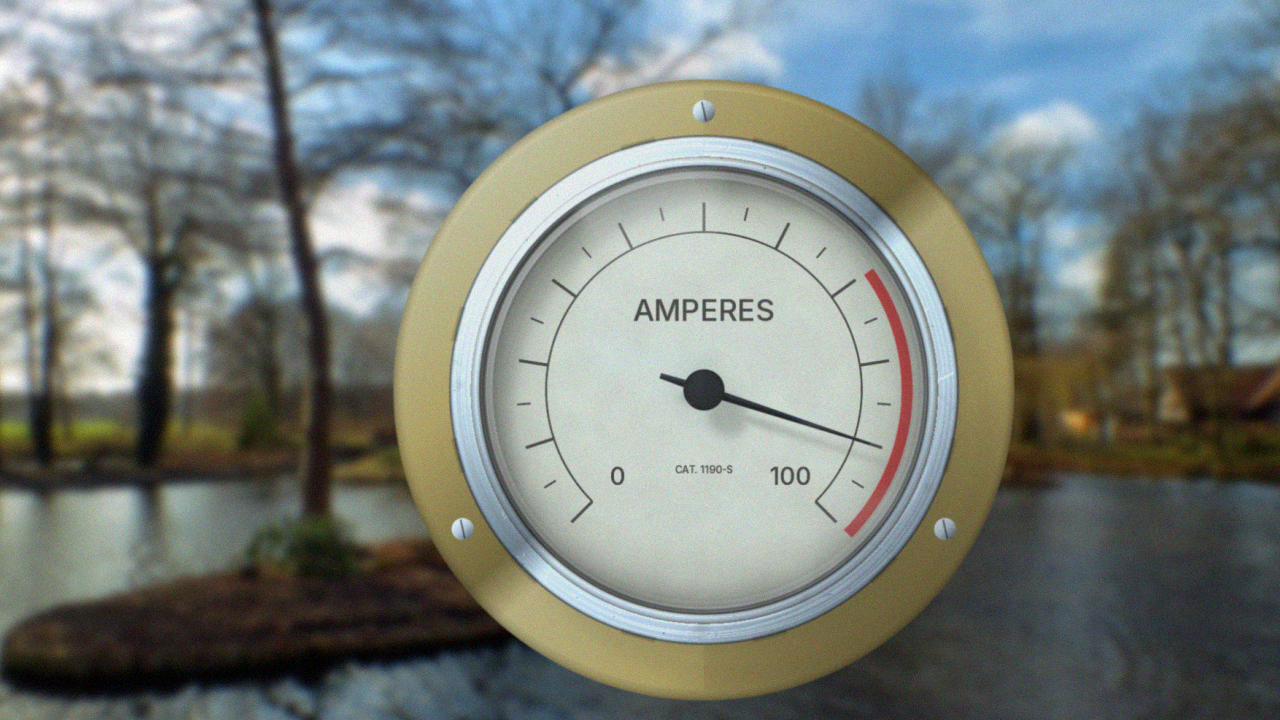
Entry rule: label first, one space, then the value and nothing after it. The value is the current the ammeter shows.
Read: 90 A
